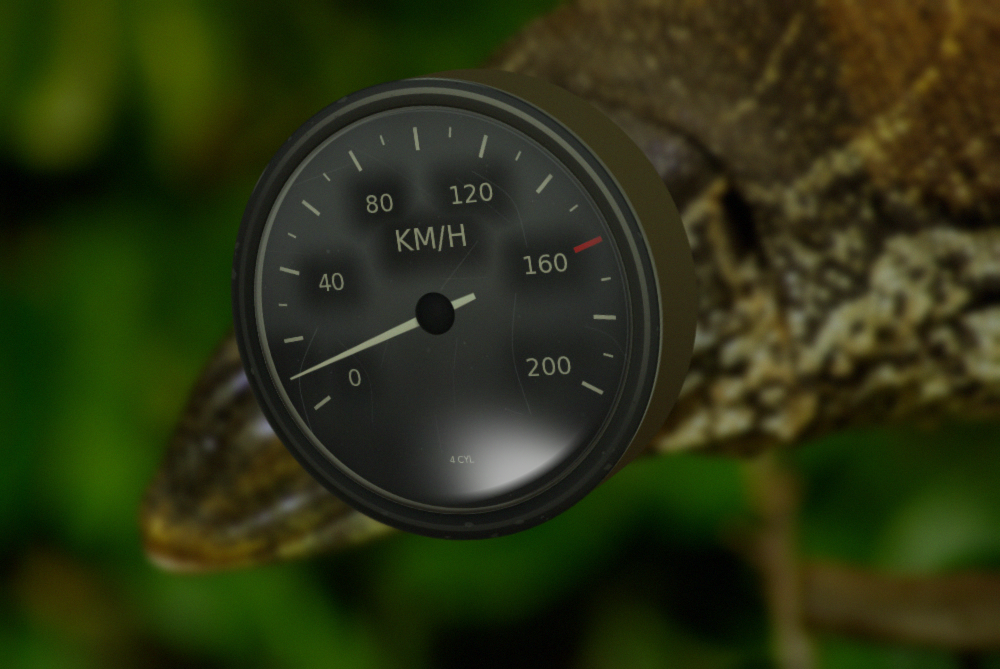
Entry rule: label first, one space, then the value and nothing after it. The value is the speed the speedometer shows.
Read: 10 km/h
